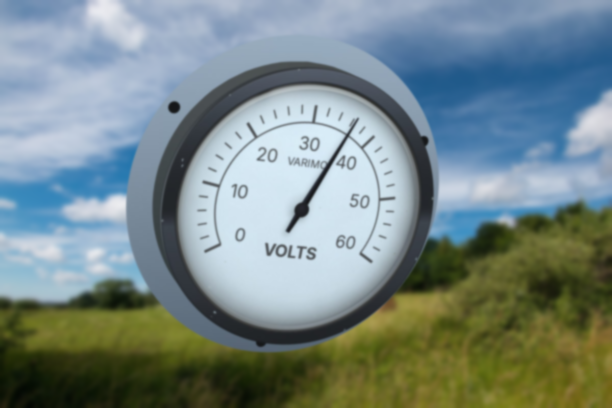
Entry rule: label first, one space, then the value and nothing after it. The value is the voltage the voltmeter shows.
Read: 36 V
